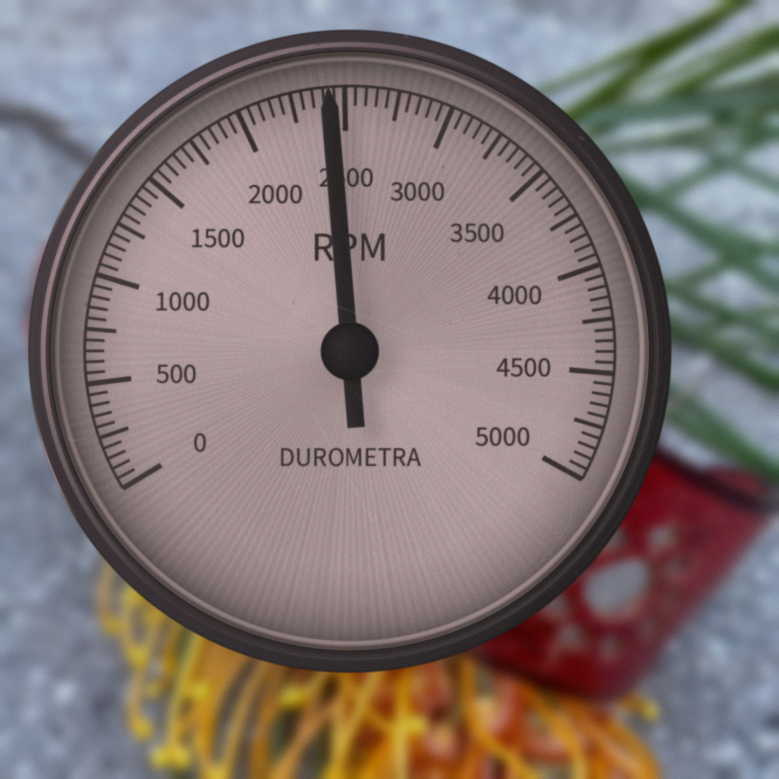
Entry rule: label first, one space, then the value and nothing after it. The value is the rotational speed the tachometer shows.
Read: 2425 rpm
